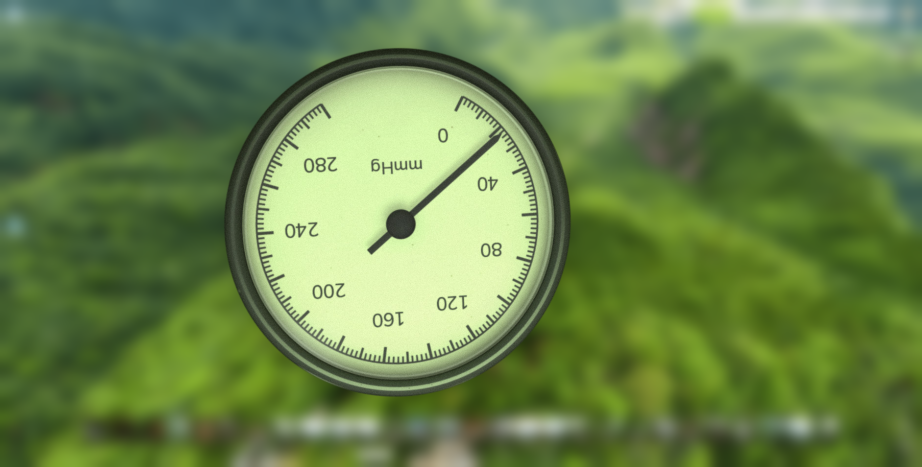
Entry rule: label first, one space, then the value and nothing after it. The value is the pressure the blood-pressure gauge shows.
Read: 22 mmHg
